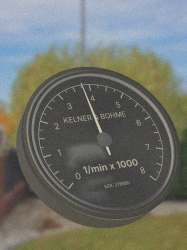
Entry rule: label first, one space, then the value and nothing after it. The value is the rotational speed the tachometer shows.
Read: 3750 rpm
